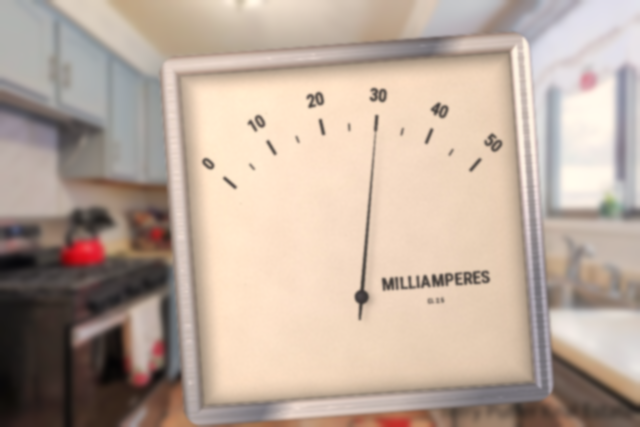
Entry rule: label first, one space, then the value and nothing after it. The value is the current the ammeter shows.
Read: 30 mA
